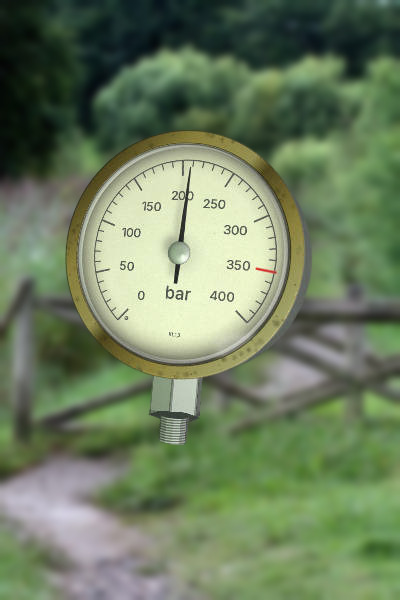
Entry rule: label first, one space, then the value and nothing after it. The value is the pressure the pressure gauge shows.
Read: 210 bar
